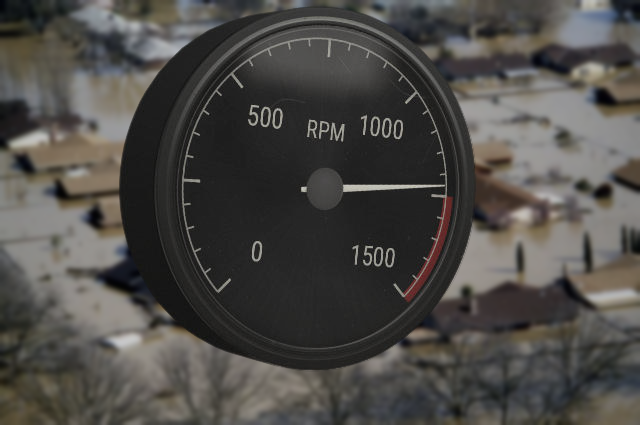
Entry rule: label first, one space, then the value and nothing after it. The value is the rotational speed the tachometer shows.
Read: 1225 rpm
